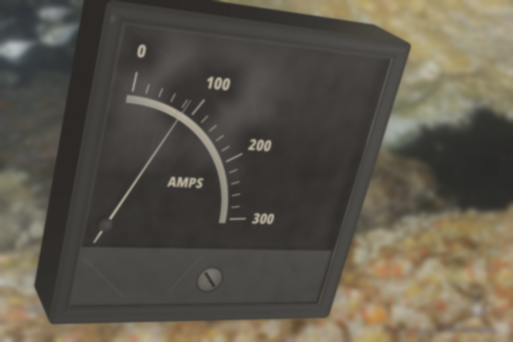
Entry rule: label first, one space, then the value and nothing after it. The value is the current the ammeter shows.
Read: 80 A
